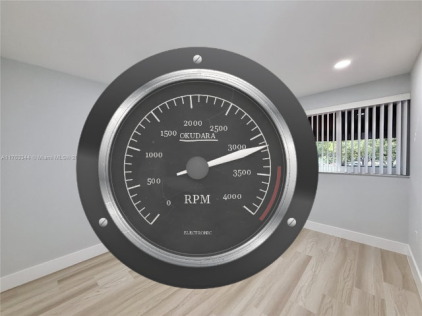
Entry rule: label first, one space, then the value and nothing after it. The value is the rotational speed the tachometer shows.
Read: 3150 rpm
